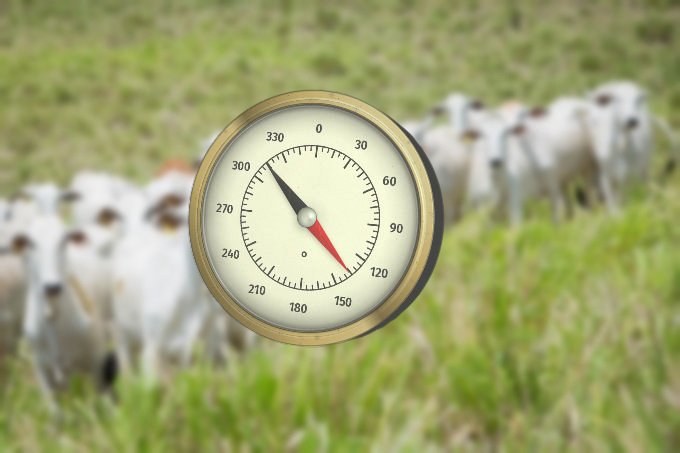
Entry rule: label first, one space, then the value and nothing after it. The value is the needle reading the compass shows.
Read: 135 °
